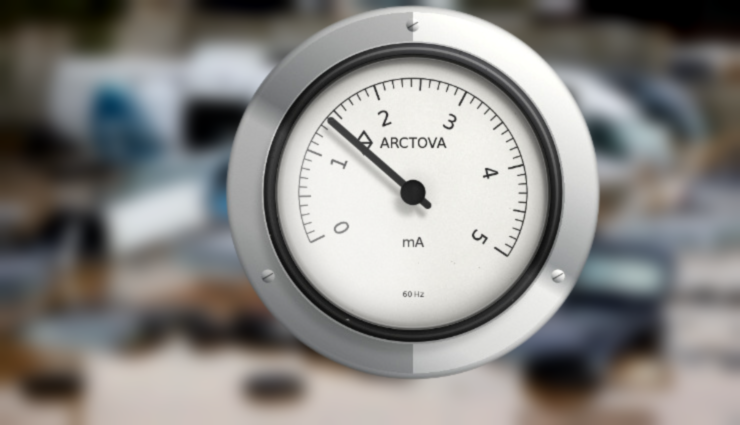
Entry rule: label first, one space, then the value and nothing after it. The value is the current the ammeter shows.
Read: 1.4 mA
